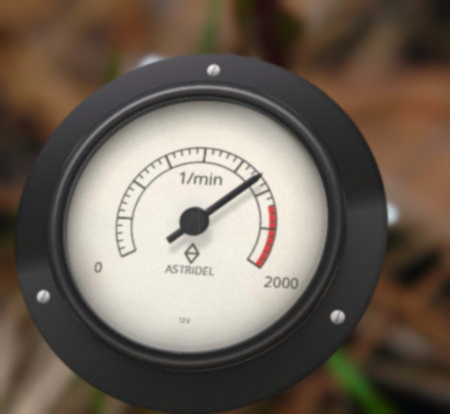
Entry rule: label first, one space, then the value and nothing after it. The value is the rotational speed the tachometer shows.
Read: 1400 rpm
